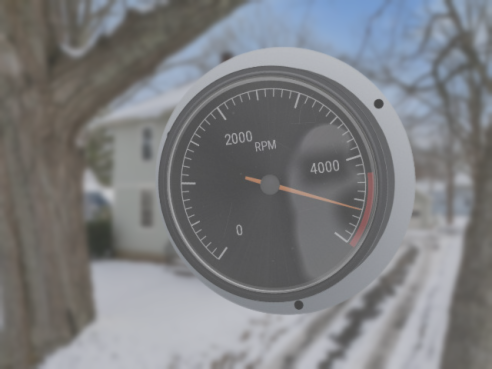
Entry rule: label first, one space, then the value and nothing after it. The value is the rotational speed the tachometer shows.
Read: 4600 rpm
